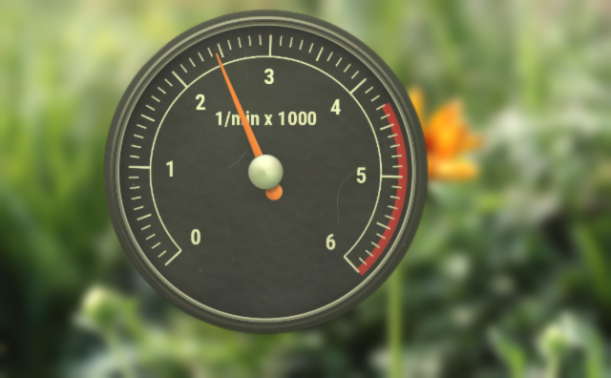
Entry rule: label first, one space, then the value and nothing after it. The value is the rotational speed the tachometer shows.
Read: 2450 rpm
